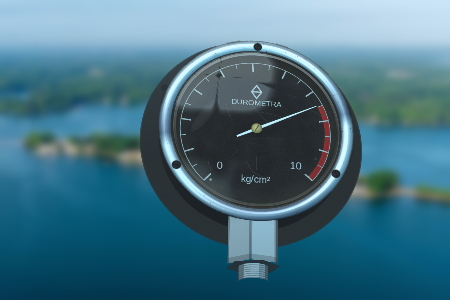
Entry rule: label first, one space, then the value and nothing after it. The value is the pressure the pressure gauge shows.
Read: 7.5 kg/cm²
